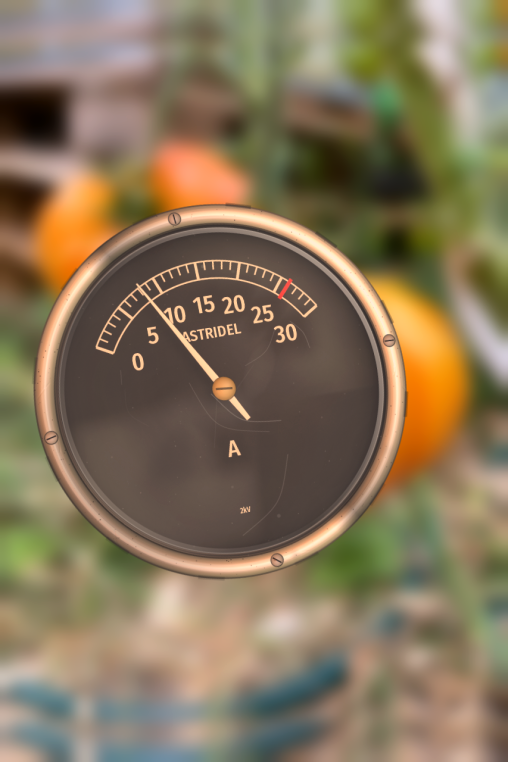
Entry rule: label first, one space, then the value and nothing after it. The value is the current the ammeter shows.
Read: 8 A
